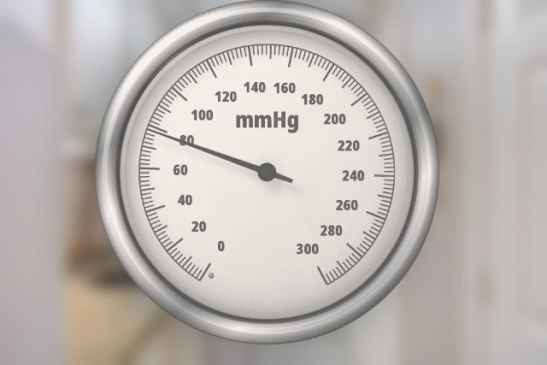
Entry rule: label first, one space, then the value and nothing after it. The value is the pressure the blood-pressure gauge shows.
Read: 78 mmHg
